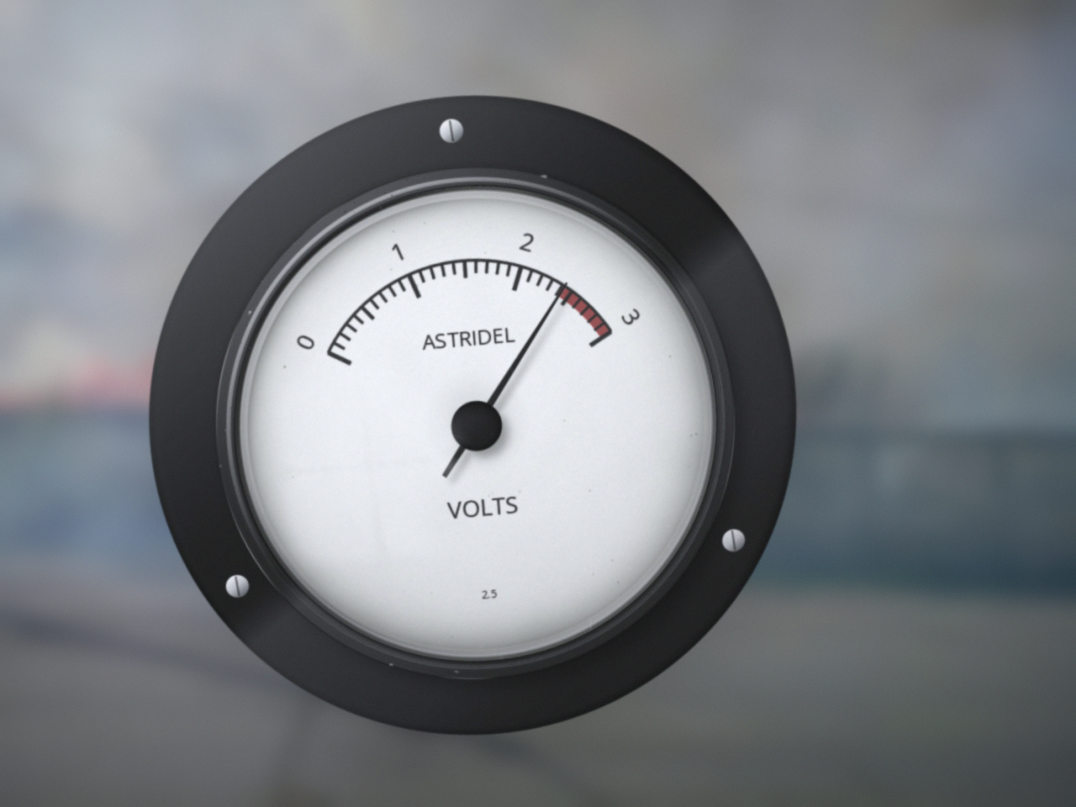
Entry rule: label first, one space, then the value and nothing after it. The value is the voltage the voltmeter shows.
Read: 2.4 V
